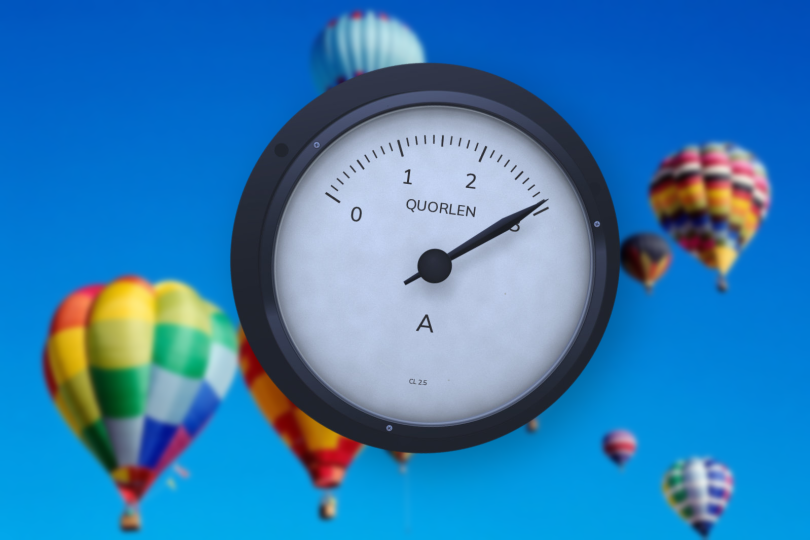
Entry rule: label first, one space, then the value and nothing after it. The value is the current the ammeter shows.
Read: 2.9 A
